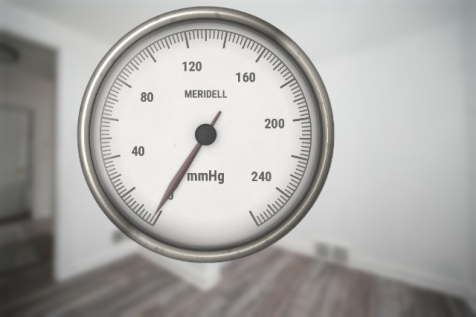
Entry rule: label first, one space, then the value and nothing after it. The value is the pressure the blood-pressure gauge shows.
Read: 2 mmHg
